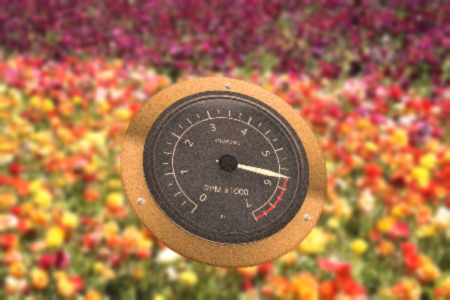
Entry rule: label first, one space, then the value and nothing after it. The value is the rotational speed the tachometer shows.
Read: 5750 rpm
